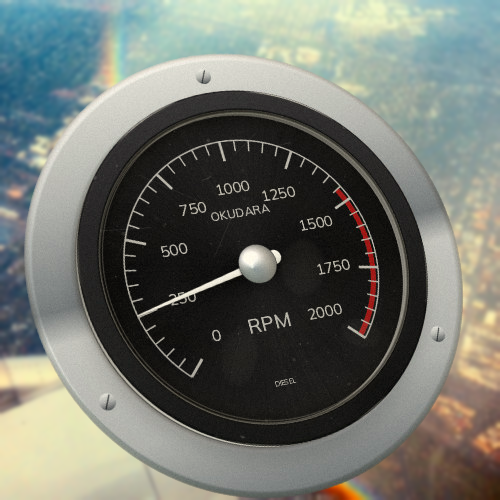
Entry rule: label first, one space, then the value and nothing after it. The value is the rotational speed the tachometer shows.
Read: 250 rpm
